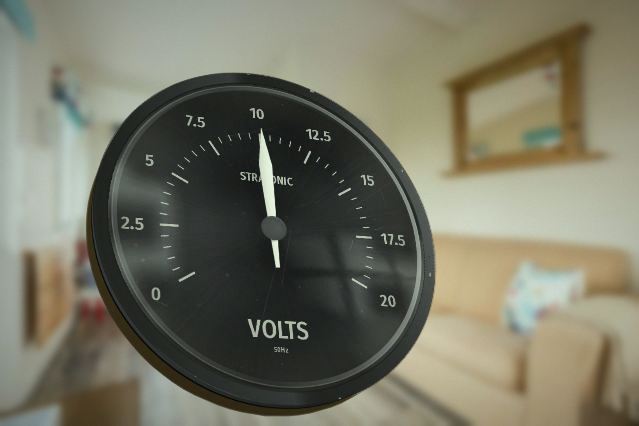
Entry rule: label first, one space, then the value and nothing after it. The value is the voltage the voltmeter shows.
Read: 10 V
